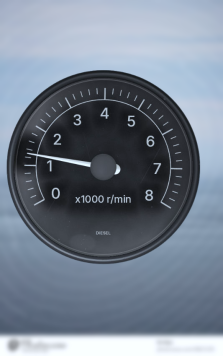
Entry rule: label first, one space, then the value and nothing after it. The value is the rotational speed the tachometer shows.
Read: 1300 rpm
